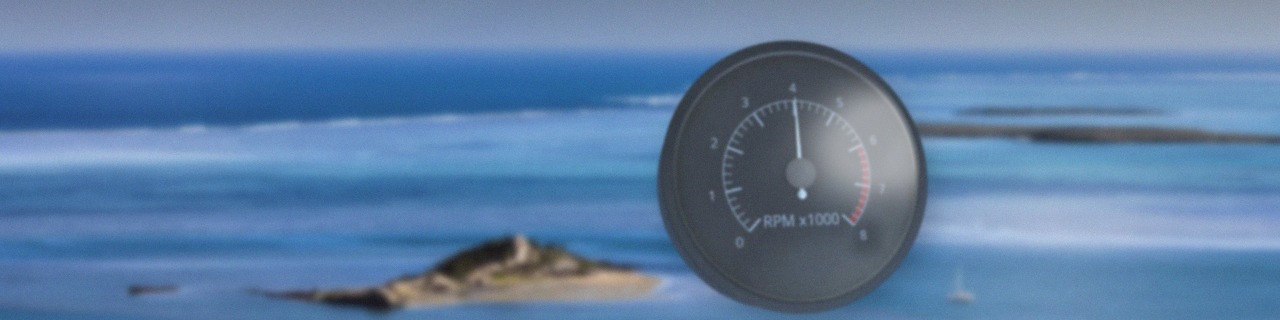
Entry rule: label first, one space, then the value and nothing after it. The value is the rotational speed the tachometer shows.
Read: 4000 rpm
